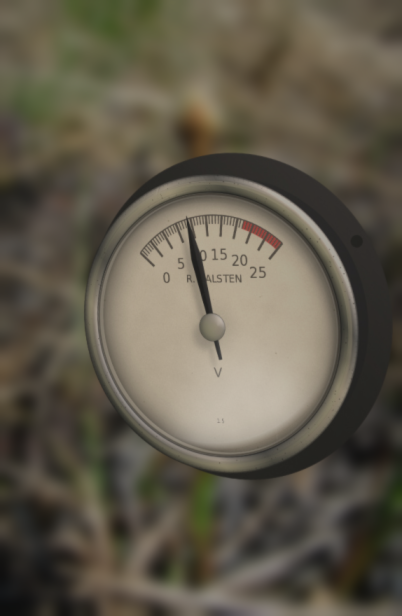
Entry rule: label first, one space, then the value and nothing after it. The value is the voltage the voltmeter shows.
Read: 10 V
